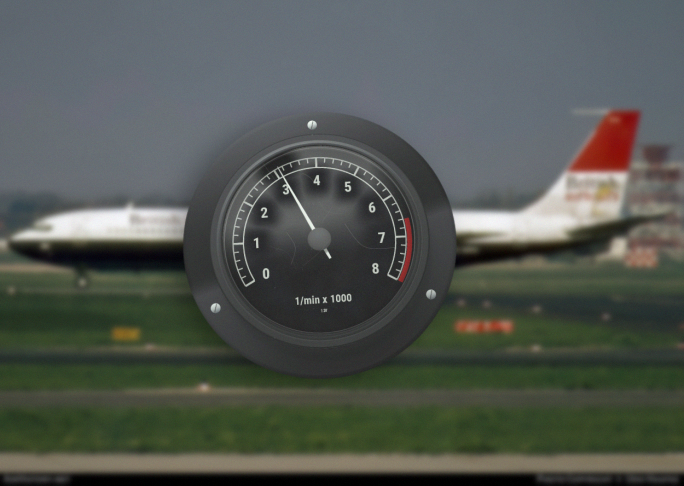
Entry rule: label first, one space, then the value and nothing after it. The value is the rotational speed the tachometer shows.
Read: 3100 rpm
